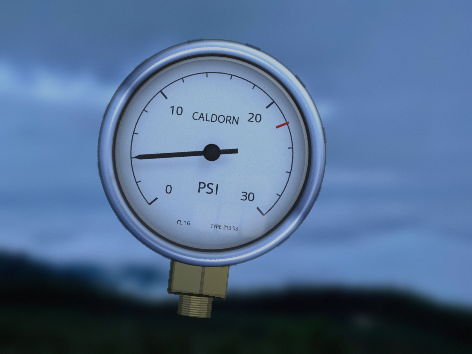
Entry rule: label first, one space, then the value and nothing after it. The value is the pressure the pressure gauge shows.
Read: 4 psi
